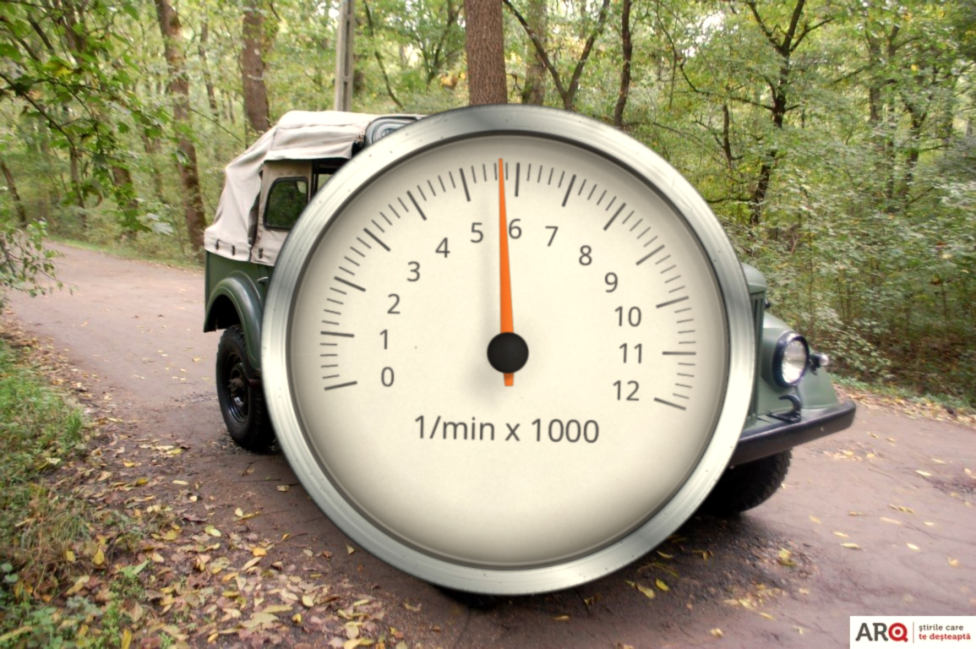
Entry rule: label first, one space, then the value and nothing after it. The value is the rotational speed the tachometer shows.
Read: 5700 rpm
